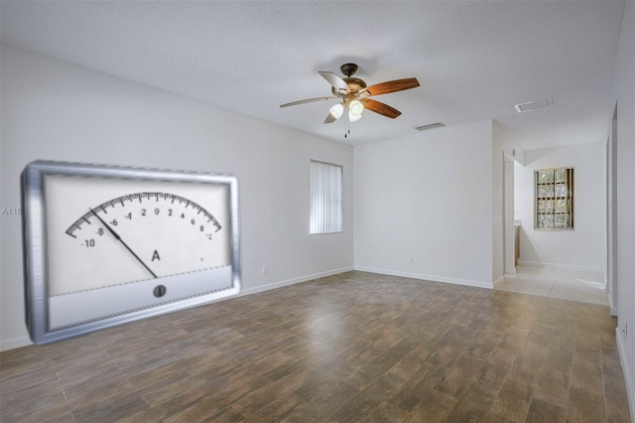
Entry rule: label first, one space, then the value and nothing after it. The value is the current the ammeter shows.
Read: -7 A
